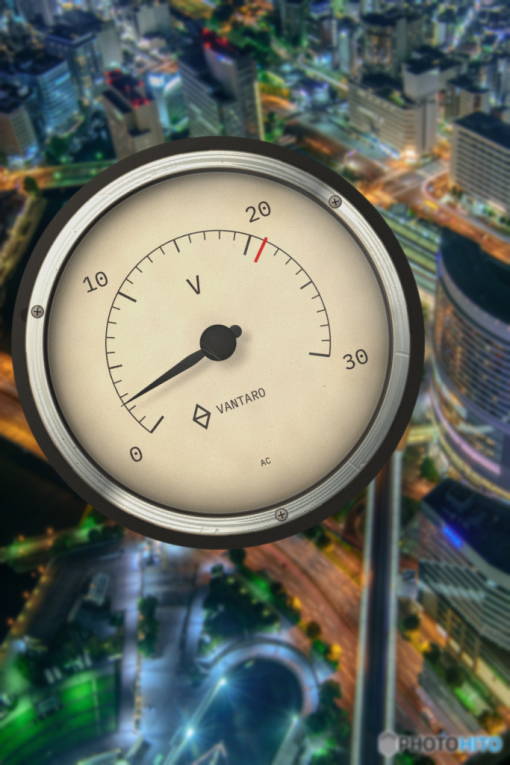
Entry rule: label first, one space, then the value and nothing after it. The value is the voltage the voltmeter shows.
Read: 2.5 V
